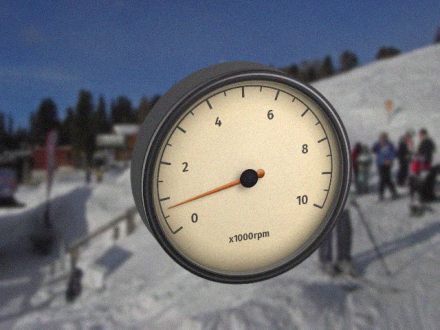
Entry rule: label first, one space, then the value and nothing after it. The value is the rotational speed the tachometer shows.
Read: 750 rpm
